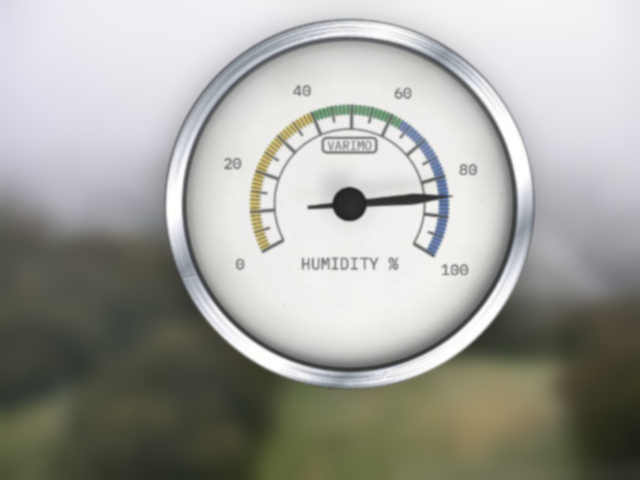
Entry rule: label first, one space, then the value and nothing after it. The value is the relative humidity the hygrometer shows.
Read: 85 %
